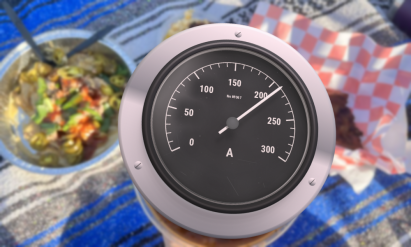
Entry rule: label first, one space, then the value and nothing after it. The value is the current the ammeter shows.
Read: 210 A
